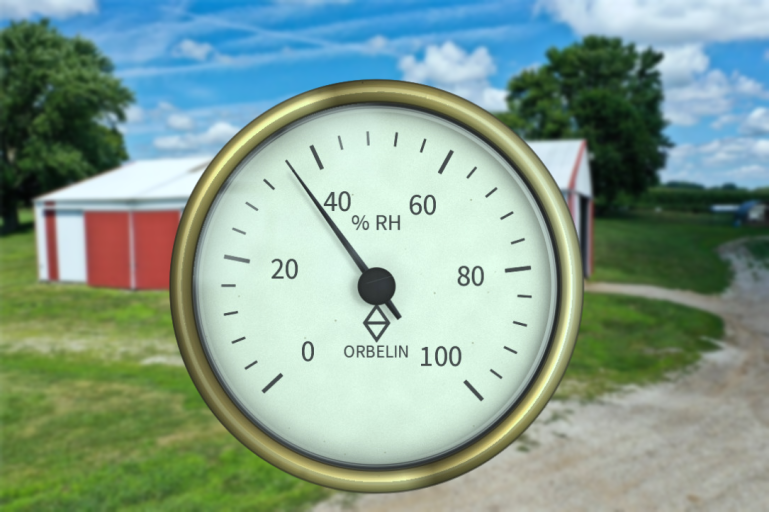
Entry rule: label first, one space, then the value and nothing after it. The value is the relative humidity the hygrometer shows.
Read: 36 %
